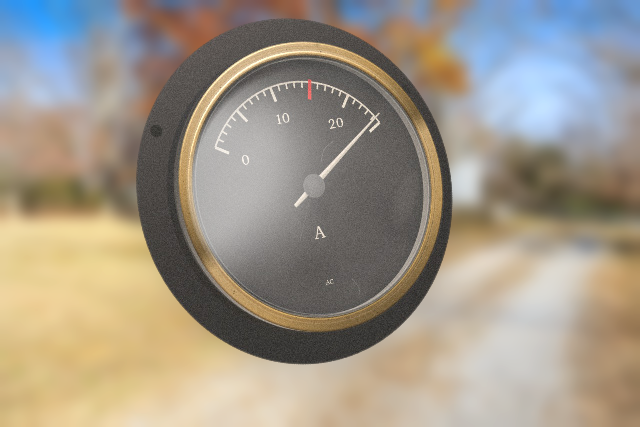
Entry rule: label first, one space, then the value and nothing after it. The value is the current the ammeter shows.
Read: 24 A
